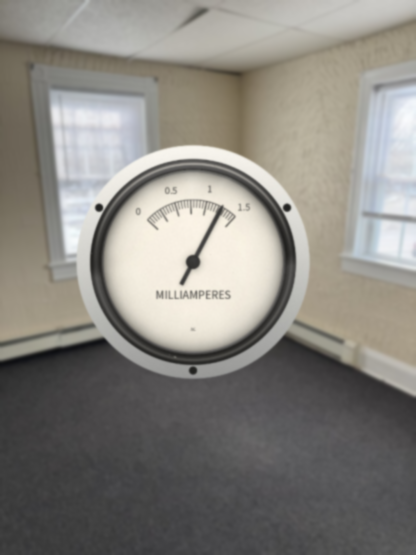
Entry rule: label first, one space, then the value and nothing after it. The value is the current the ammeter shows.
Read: 1.25 mA
